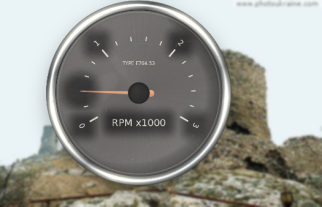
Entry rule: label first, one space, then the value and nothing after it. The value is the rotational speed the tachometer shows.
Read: 400 rpm
